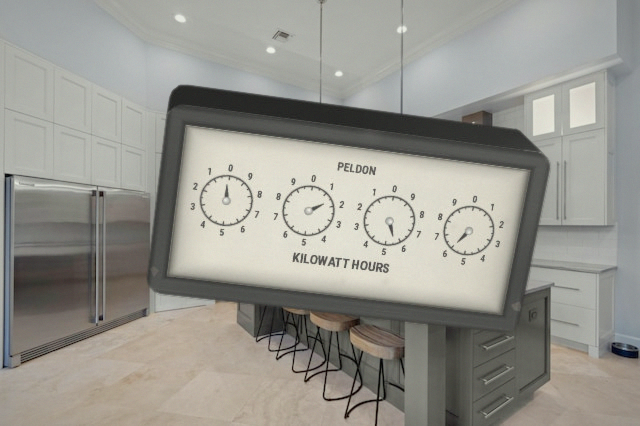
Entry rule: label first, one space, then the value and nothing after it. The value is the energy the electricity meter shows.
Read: 156 kWh
